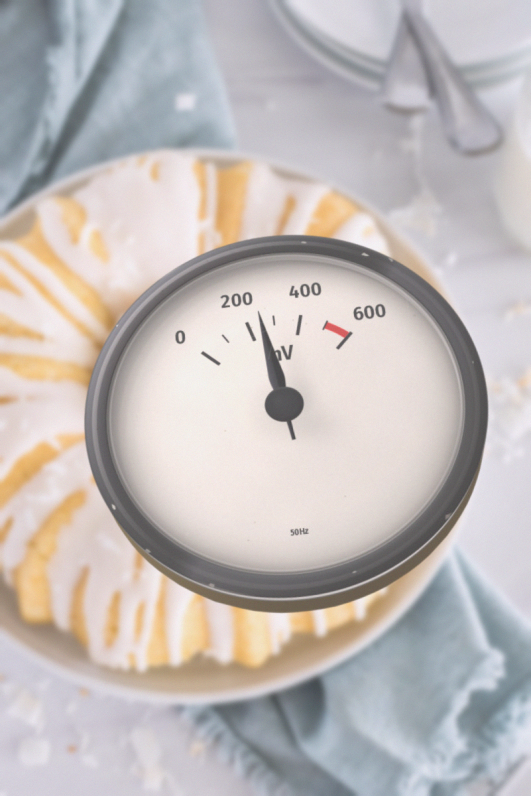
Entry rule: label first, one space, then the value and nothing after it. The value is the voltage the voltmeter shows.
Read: 250 mV
